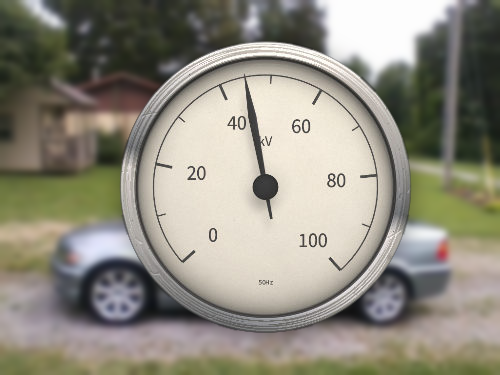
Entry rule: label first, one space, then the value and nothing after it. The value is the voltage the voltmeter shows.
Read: 45 kV
